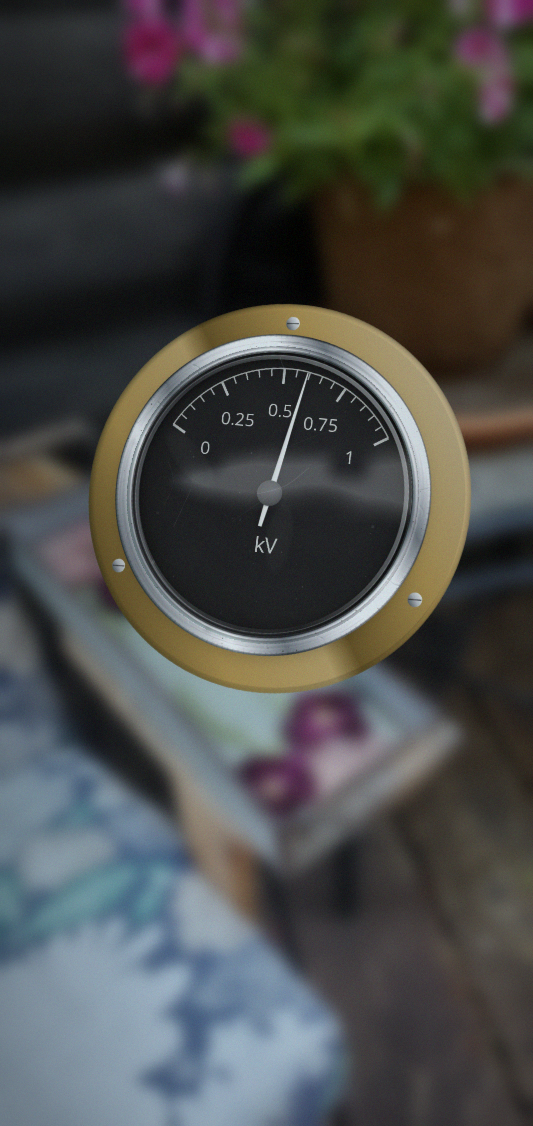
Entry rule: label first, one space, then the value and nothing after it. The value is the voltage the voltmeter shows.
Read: 0.6 kV
